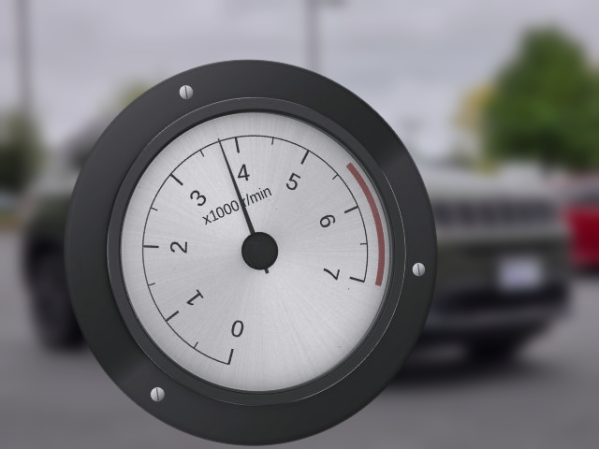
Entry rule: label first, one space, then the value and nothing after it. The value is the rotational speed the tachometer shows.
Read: 3750 rpm
